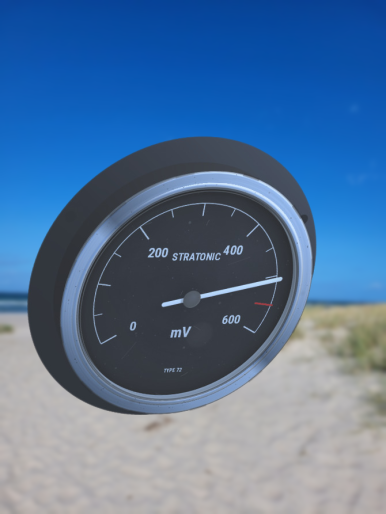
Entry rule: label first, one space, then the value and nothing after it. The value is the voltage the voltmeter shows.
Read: 500 mV
